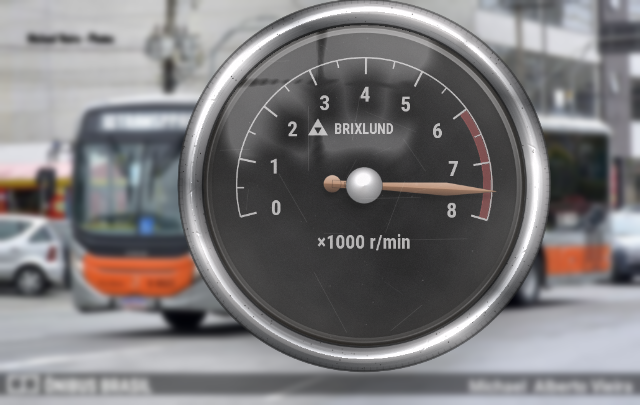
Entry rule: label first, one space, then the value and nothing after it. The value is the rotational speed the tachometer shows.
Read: 7500 rpm
